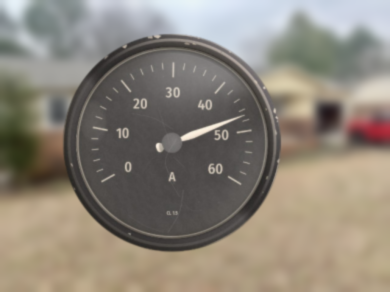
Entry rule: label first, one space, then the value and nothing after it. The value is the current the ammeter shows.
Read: 47 A
